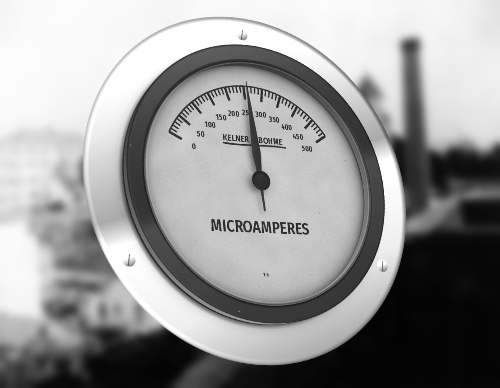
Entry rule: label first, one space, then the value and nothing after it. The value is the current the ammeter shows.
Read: 250 µA
